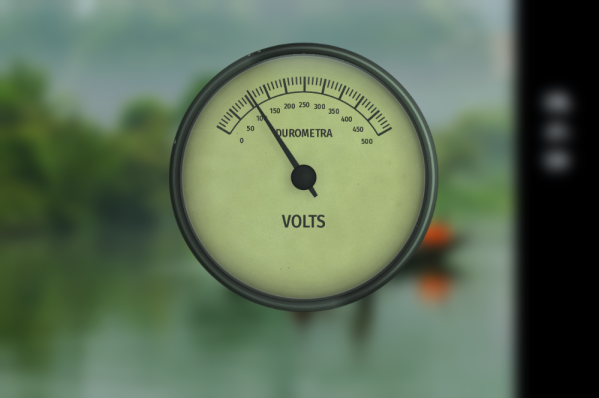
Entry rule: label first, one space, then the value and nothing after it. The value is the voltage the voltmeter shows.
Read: 110 V
